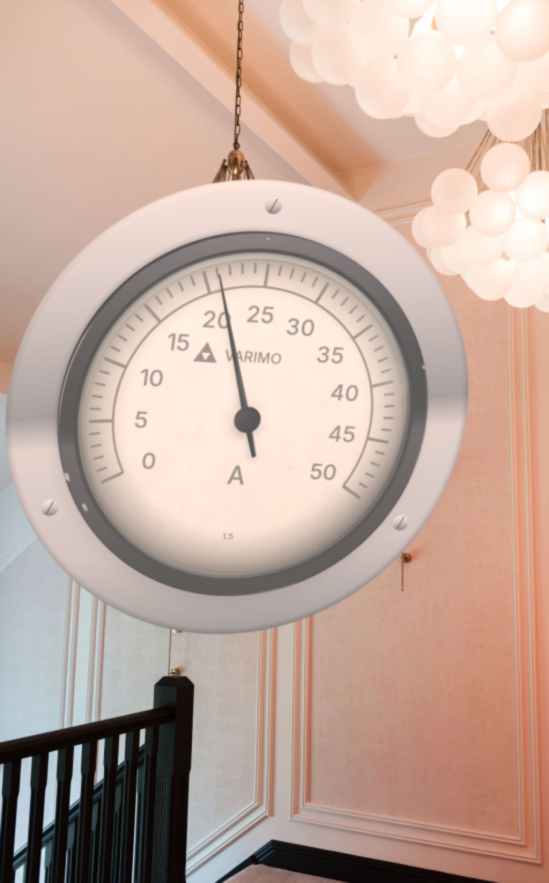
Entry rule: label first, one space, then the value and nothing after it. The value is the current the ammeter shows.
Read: 21 A
